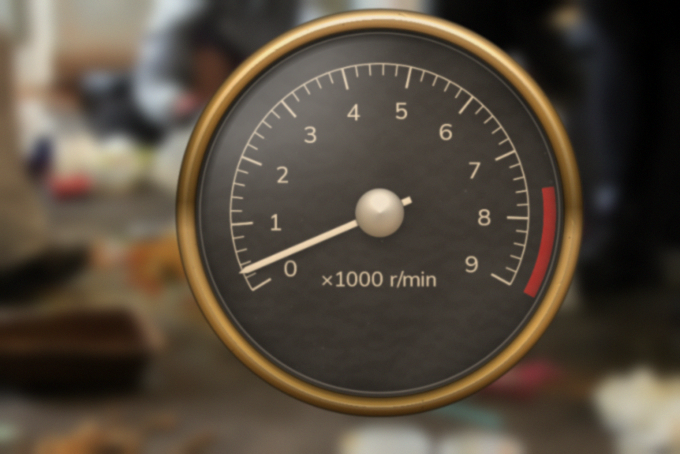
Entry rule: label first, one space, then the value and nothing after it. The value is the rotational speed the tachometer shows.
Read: 300 rpm
